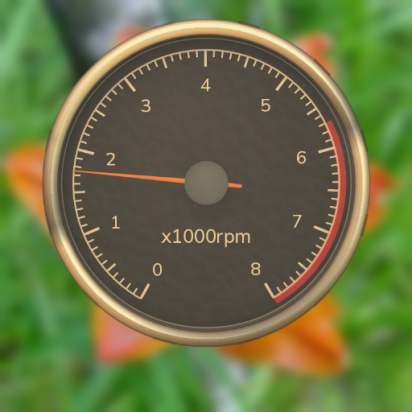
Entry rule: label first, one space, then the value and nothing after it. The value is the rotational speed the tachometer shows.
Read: 1750 rpm
